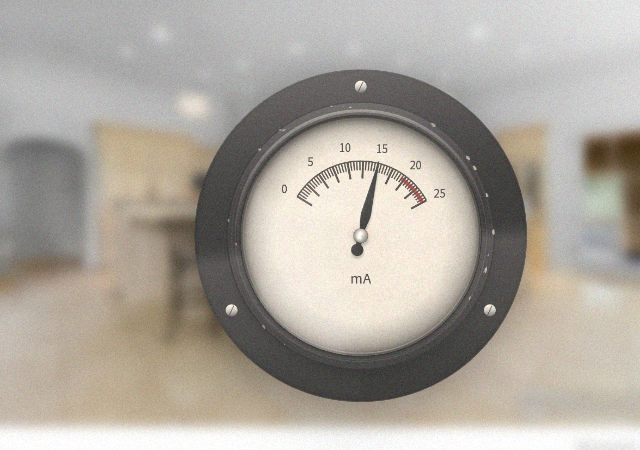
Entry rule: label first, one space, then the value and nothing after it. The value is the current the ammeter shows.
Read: 15 mA
